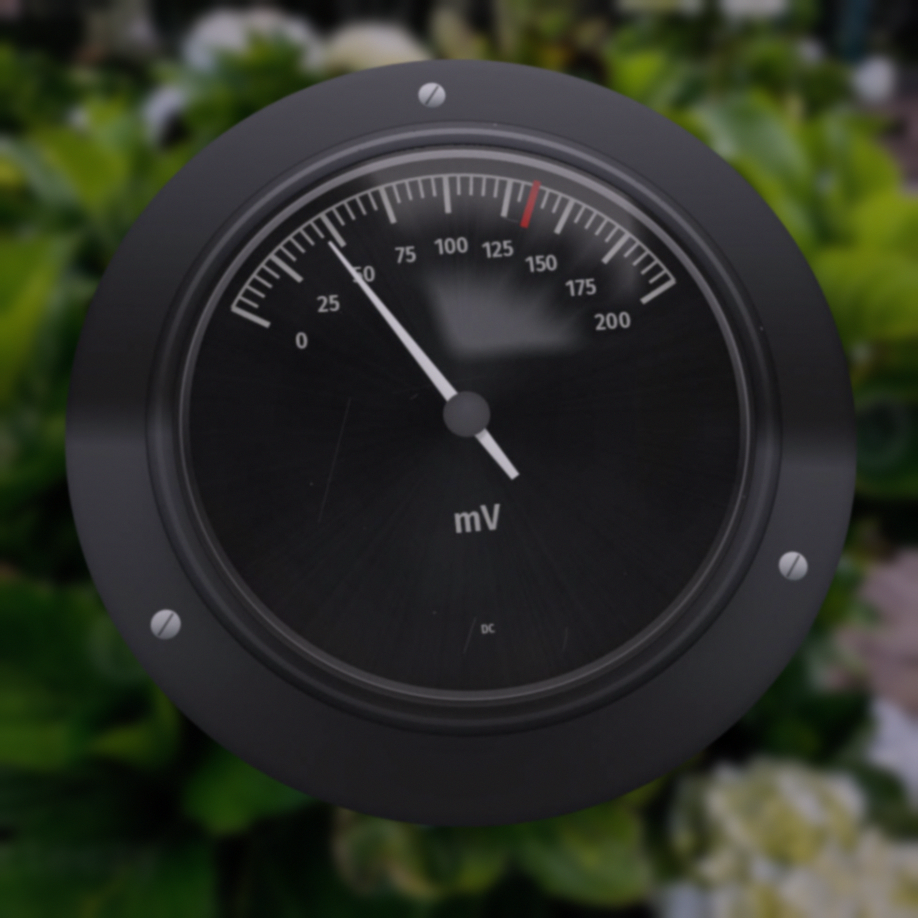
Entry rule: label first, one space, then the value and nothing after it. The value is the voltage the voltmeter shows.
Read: 45 mV
